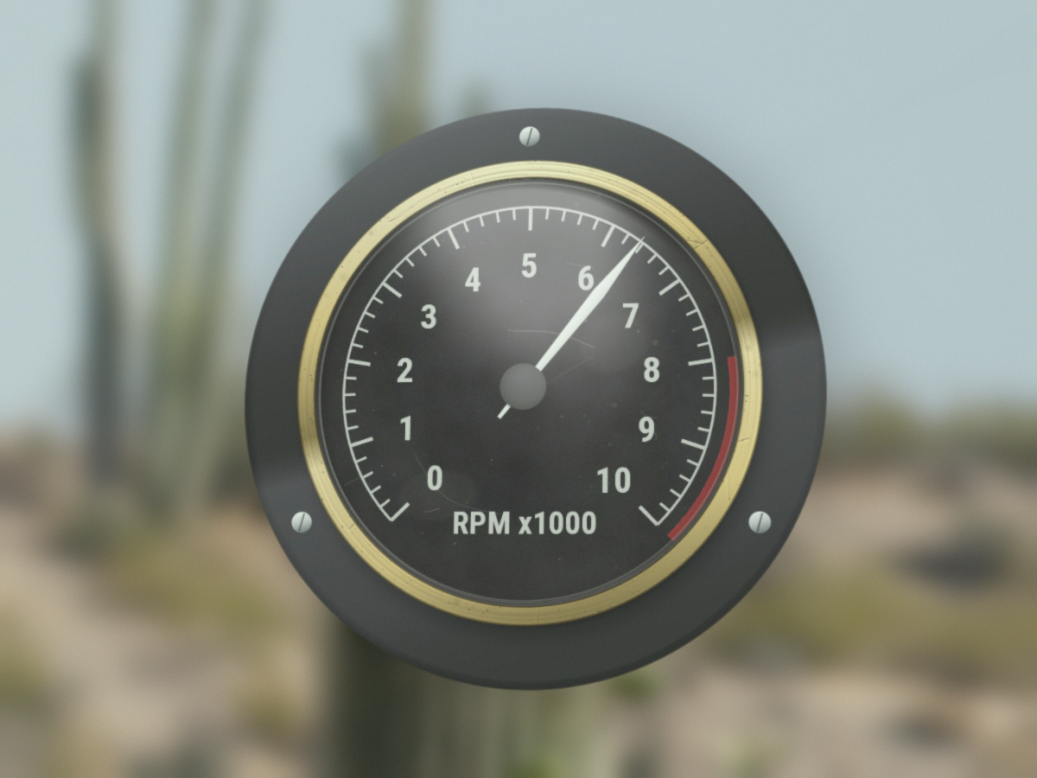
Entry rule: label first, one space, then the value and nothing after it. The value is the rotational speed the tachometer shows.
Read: 6400 rpm
